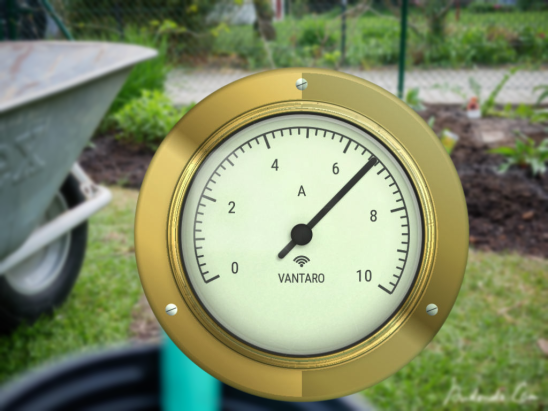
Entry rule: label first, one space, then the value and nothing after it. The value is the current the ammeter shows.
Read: 6.7 A
